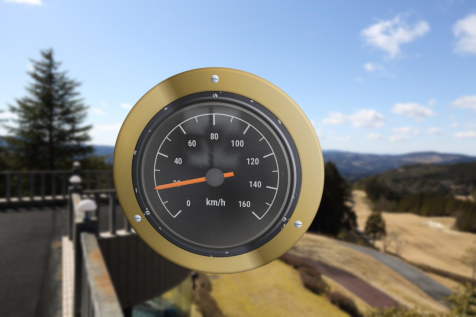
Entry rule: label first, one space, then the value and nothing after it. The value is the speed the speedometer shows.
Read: 20 km/h
